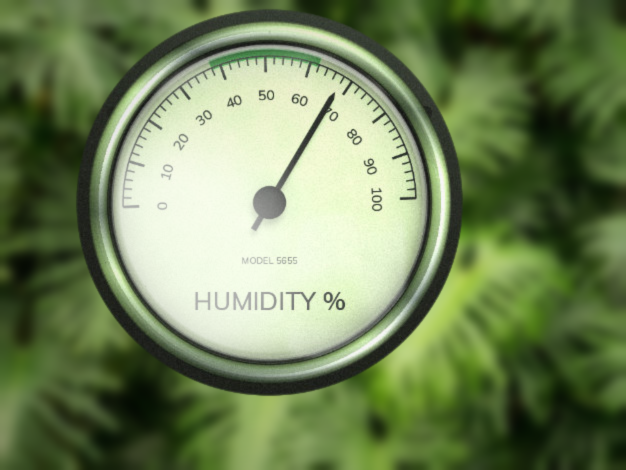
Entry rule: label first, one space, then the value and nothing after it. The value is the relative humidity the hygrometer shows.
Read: 68 %
